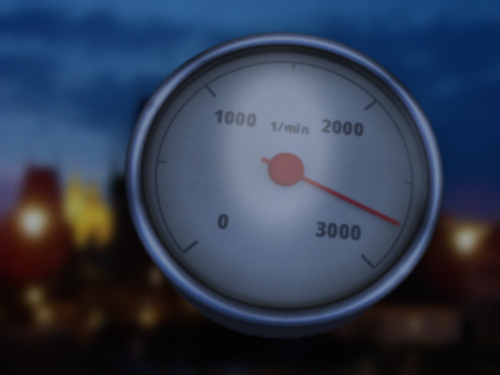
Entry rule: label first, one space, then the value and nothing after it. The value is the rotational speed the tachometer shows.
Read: 2750 rpm
